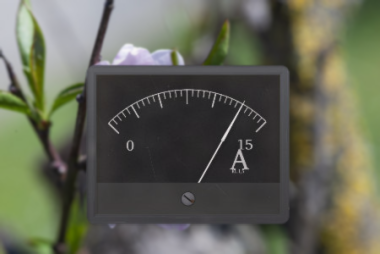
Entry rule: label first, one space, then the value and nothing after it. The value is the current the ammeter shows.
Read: 12.5 A
